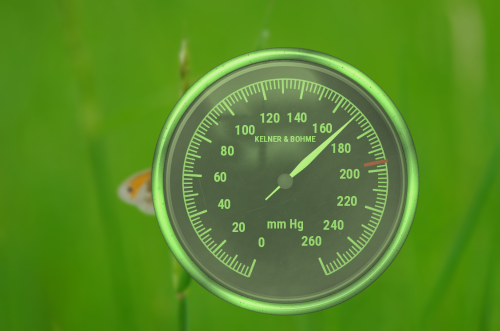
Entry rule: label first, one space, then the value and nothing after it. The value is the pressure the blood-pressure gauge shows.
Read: 170 mmHg
